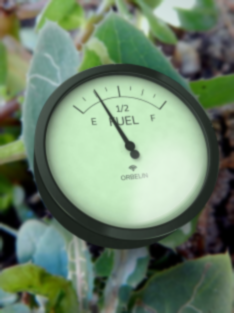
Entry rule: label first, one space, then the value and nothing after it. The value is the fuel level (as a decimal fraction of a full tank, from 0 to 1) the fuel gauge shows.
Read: 0.25
